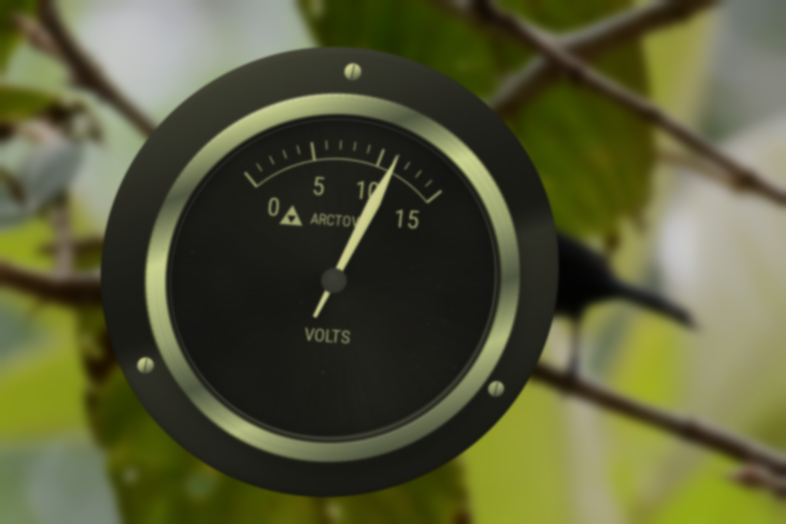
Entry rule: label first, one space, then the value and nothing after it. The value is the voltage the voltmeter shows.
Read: 11 V
